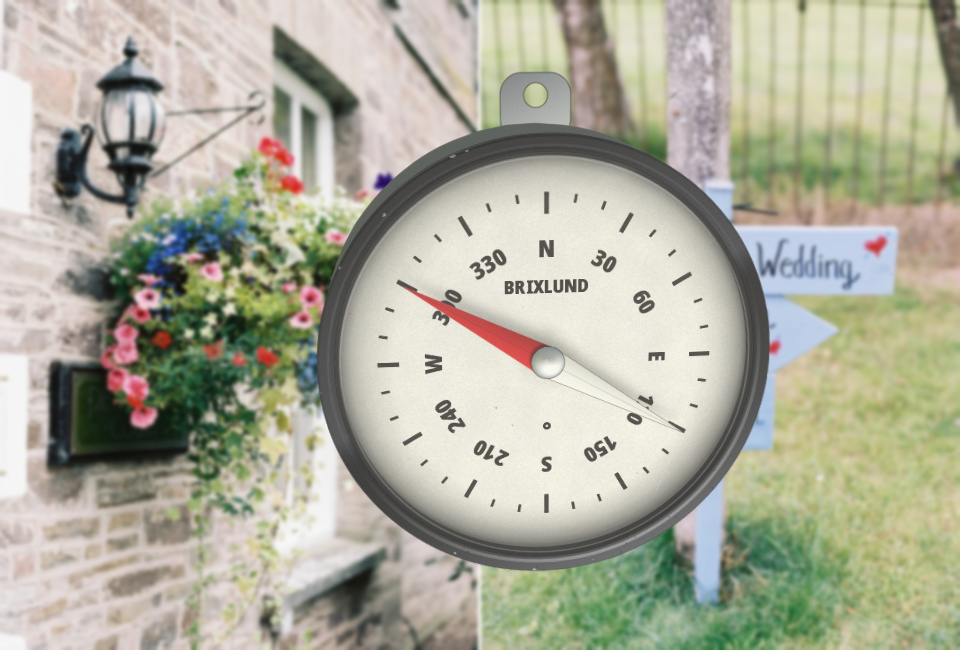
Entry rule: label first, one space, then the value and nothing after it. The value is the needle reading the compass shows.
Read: 300 °
